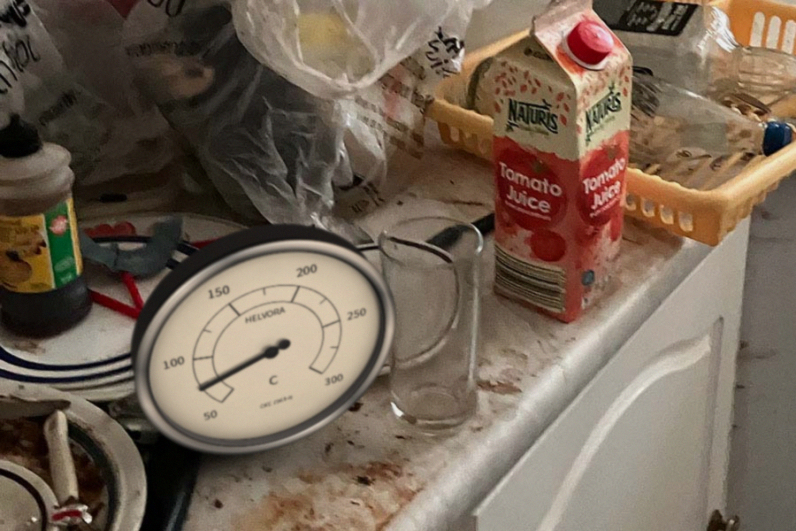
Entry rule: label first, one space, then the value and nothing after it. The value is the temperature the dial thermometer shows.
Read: 75 °C
